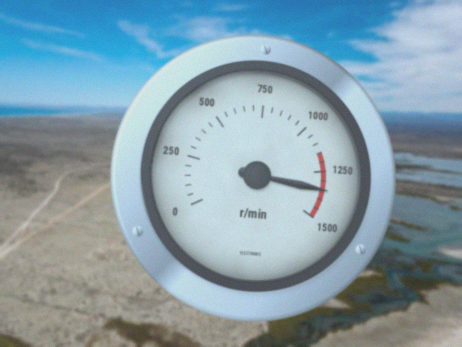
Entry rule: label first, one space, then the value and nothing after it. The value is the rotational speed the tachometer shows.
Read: 1350 rpm
